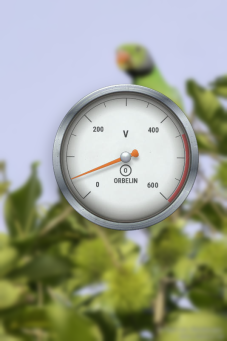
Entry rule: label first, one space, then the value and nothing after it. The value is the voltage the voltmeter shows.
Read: 50 V
